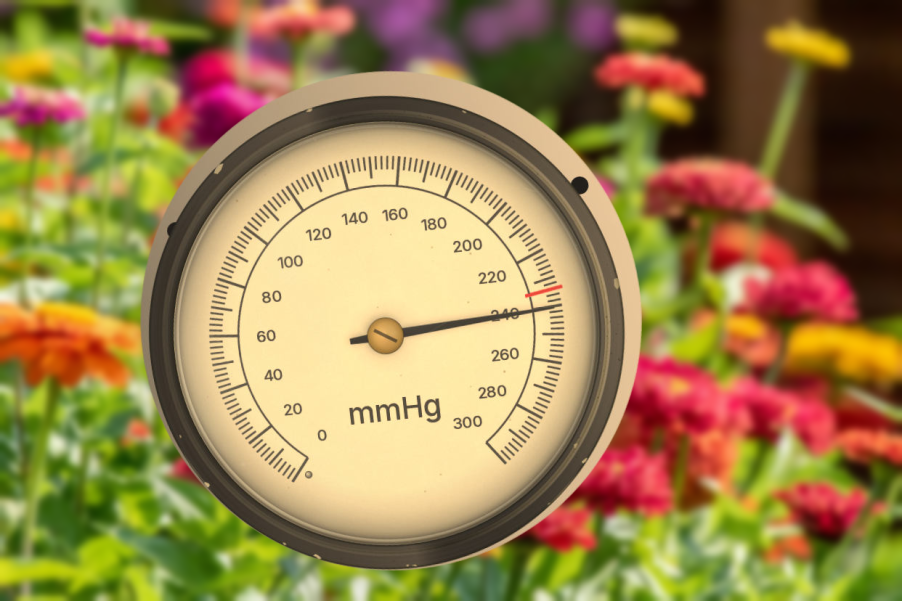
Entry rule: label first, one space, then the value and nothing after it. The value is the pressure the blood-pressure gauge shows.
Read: 240 mmHg
